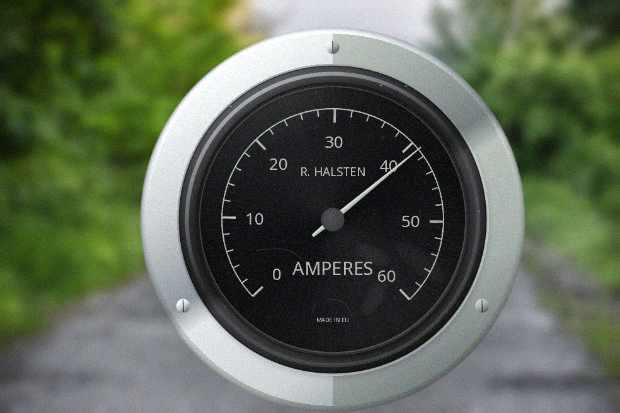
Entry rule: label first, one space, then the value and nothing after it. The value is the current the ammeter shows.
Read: 41 A
